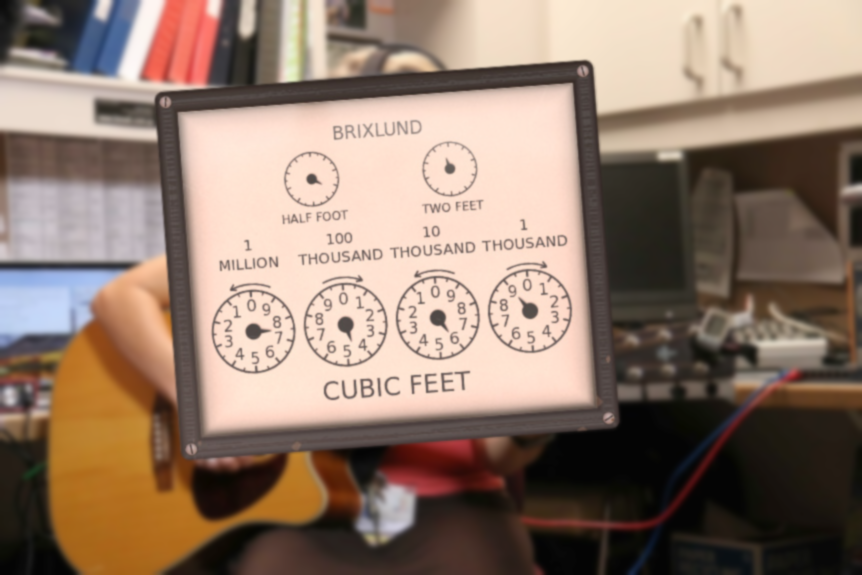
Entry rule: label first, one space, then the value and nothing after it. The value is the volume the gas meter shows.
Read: 745900 ft³
